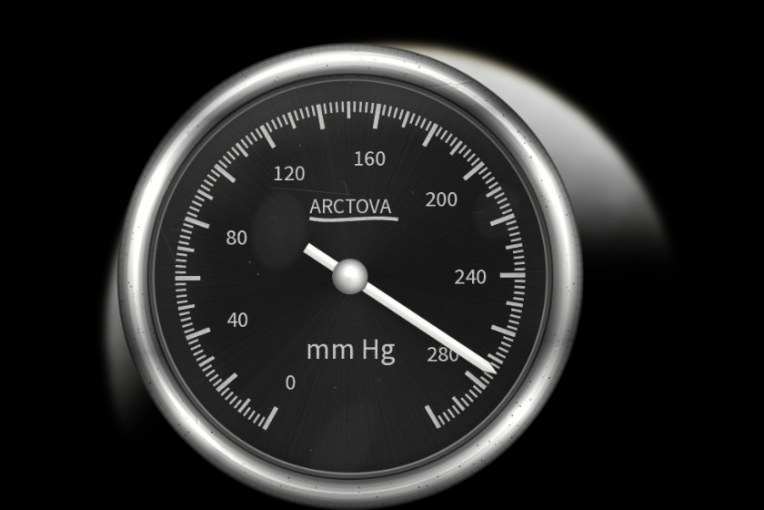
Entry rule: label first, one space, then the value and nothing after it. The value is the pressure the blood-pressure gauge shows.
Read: 274 mmHg
